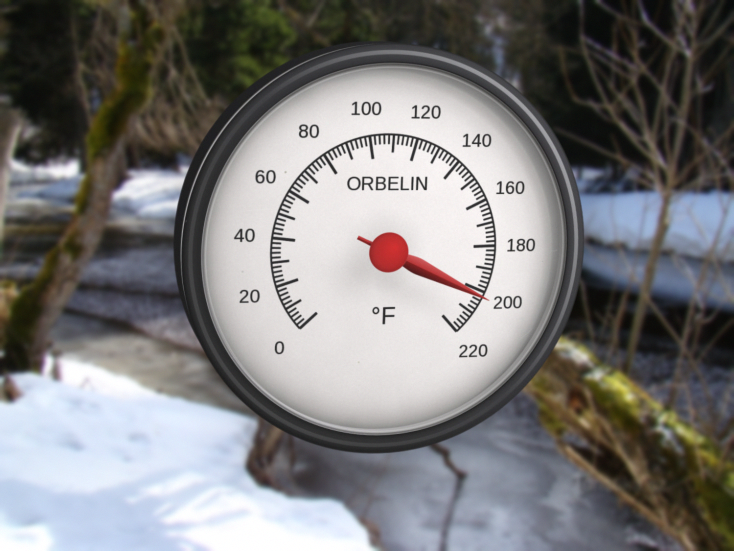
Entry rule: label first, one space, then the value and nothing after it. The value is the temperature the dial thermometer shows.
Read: 202 °F
